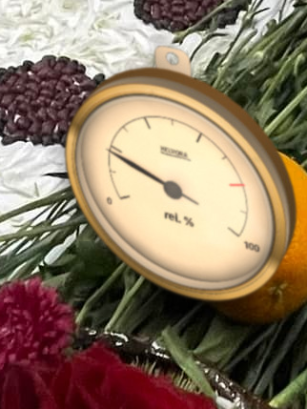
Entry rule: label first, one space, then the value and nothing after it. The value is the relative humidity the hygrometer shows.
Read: 20 %
